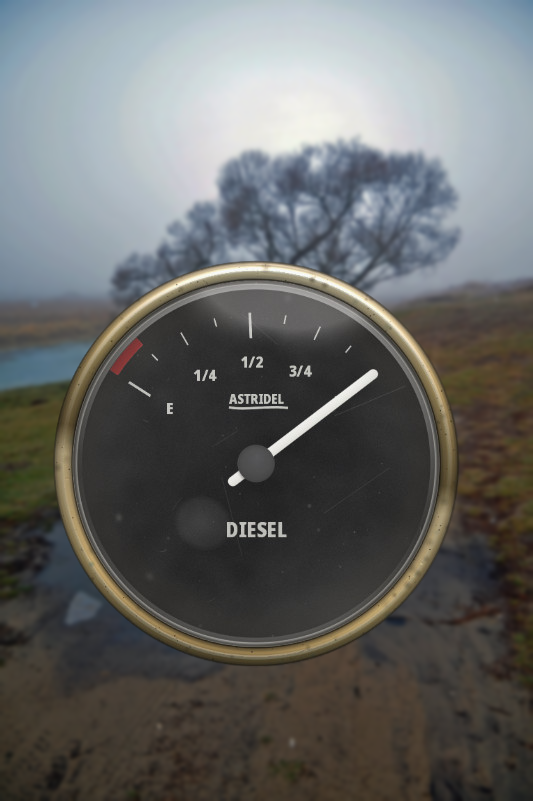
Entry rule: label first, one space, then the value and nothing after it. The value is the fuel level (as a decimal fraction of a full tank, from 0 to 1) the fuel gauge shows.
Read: 1
